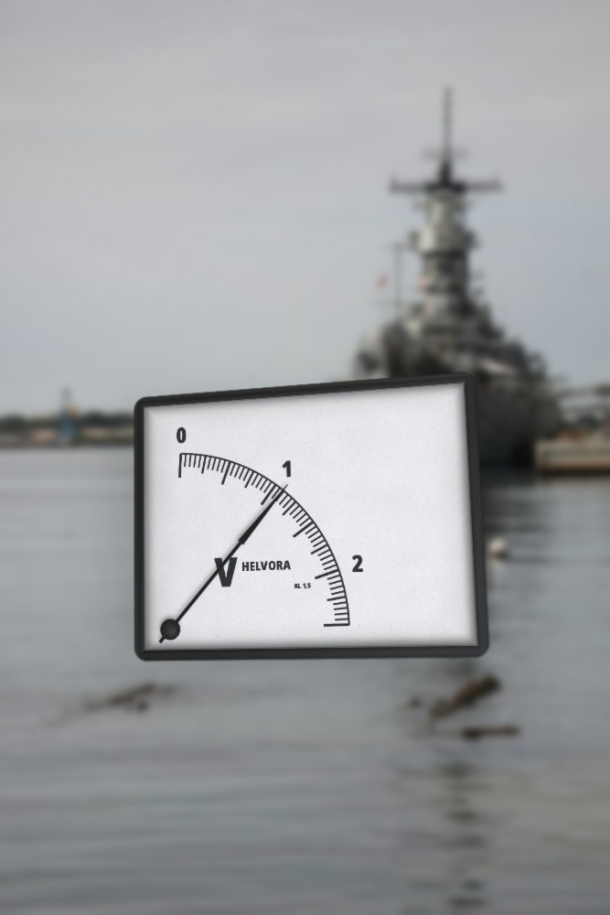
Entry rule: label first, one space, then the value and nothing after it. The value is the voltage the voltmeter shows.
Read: 1.1 V
